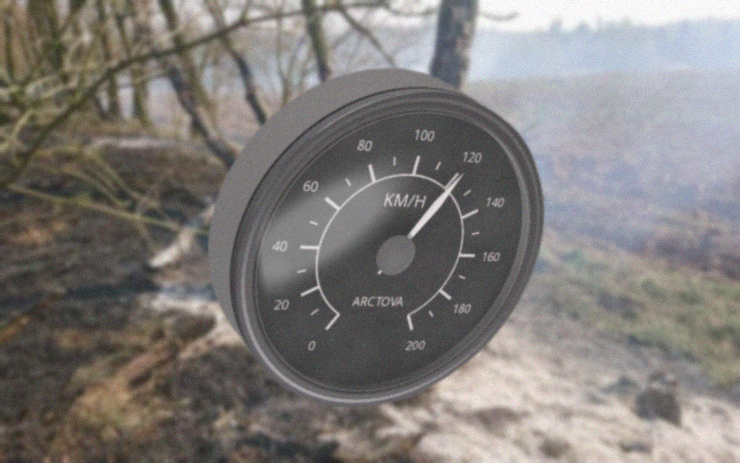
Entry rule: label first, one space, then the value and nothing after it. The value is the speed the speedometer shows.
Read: 120 km/h
